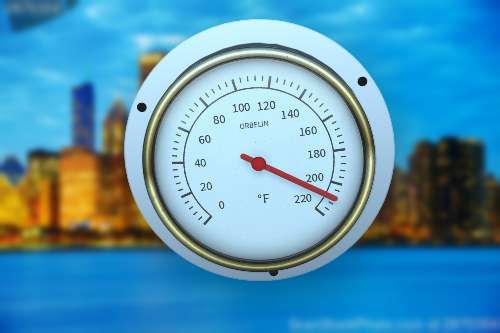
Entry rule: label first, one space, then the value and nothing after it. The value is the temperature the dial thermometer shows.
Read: 208 °F
